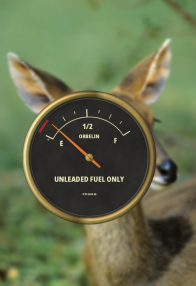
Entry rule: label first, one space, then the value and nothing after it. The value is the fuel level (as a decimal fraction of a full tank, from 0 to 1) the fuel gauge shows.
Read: 0.125
